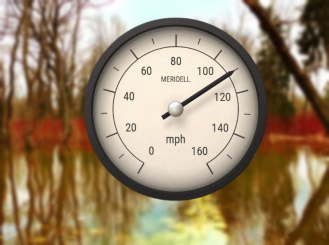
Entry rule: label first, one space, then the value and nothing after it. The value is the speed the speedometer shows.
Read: 110 mph
